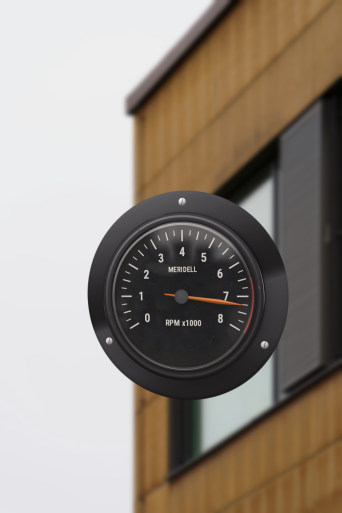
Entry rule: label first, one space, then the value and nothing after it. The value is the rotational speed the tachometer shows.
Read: 7250 rpm
